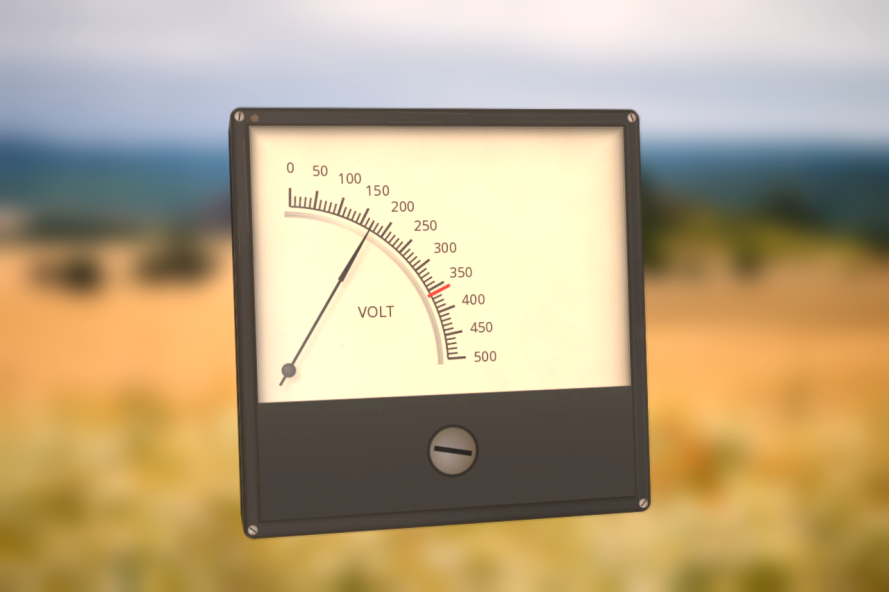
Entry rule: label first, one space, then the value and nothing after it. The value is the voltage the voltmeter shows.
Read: 170 V
